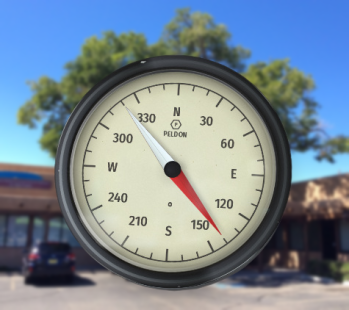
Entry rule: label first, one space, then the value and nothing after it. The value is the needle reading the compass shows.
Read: 140 °
